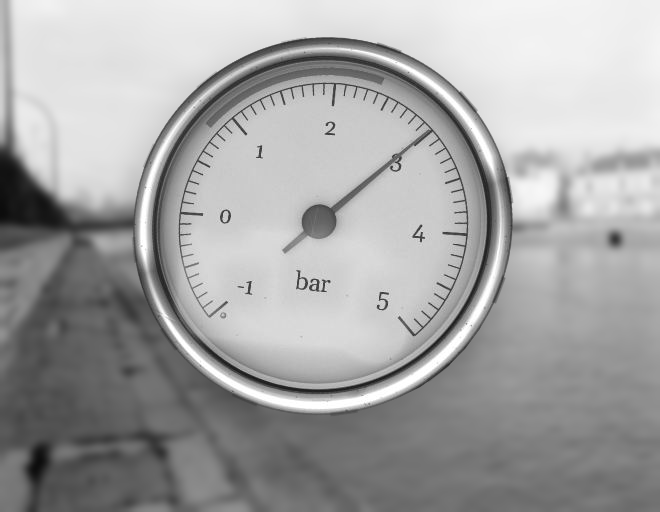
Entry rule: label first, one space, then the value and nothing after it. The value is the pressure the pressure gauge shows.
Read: 3 bar
